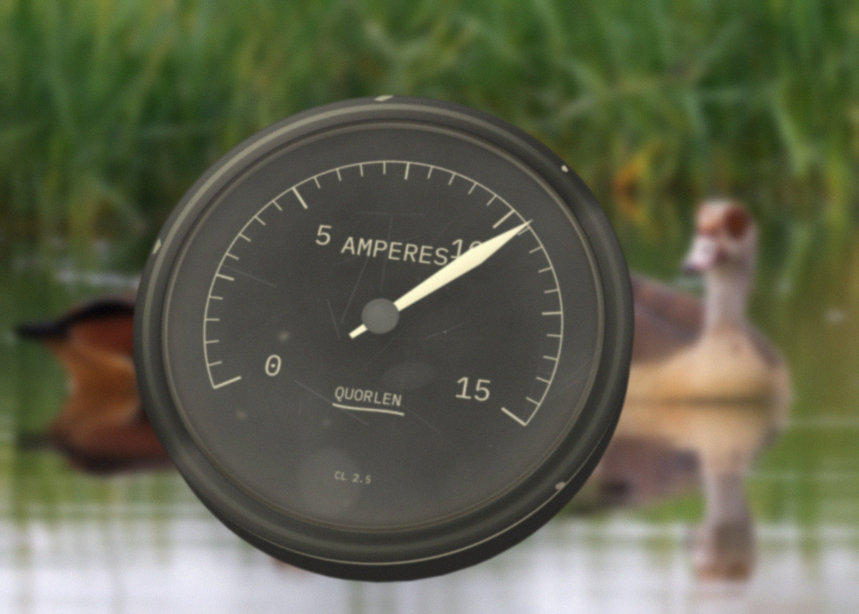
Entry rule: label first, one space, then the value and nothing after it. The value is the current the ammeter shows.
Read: 10.5 A
